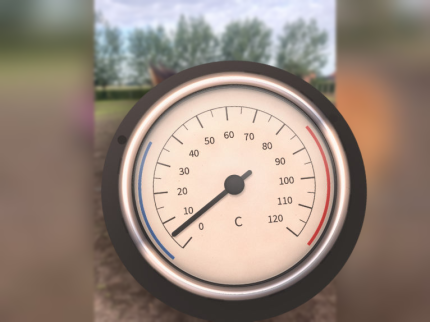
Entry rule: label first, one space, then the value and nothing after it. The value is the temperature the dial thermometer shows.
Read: 5 °C
